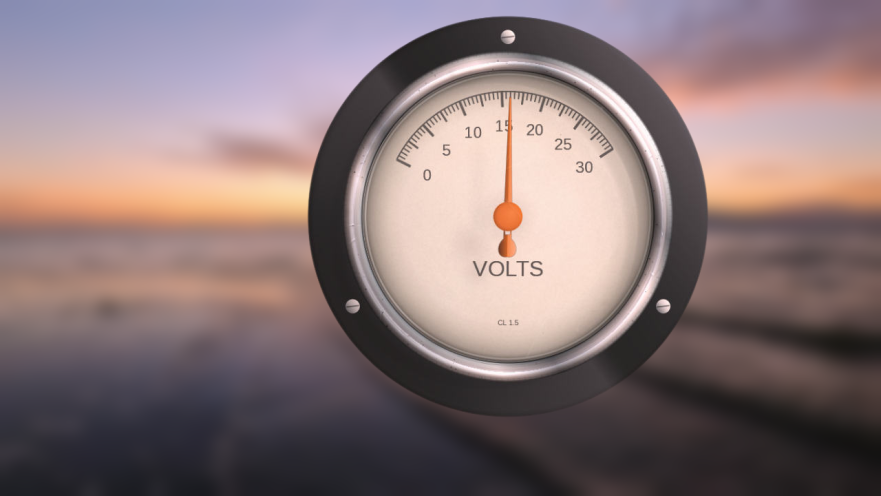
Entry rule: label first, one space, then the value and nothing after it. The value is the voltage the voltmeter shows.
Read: 16 V
